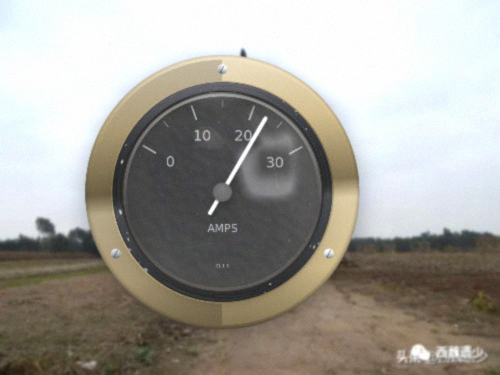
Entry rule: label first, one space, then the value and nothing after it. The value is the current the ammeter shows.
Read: 22.5 A
